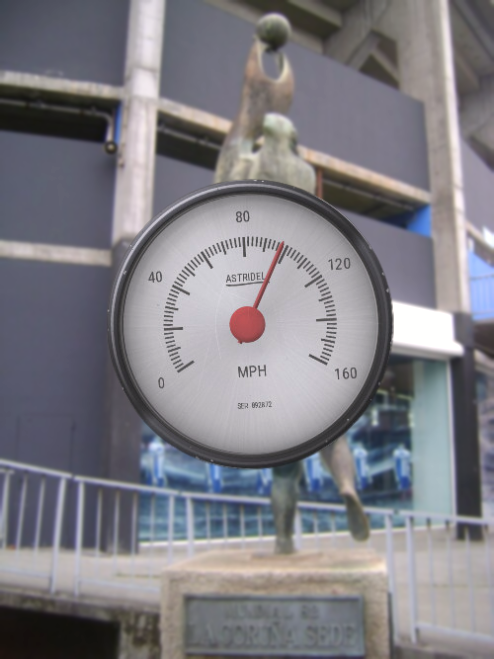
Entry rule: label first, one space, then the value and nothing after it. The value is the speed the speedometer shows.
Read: 98 mph
